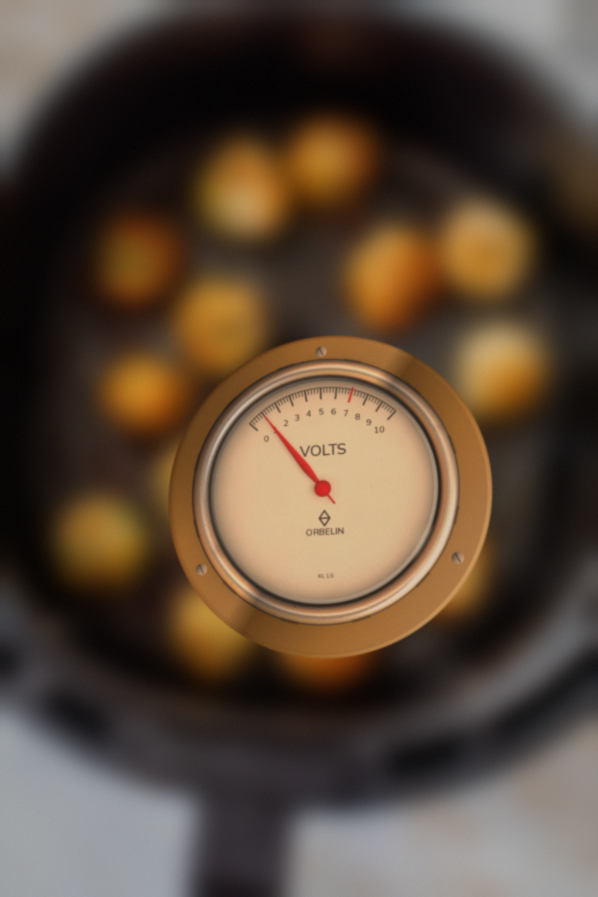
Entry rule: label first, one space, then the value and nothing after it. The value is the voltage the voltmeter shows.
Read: 1 V
